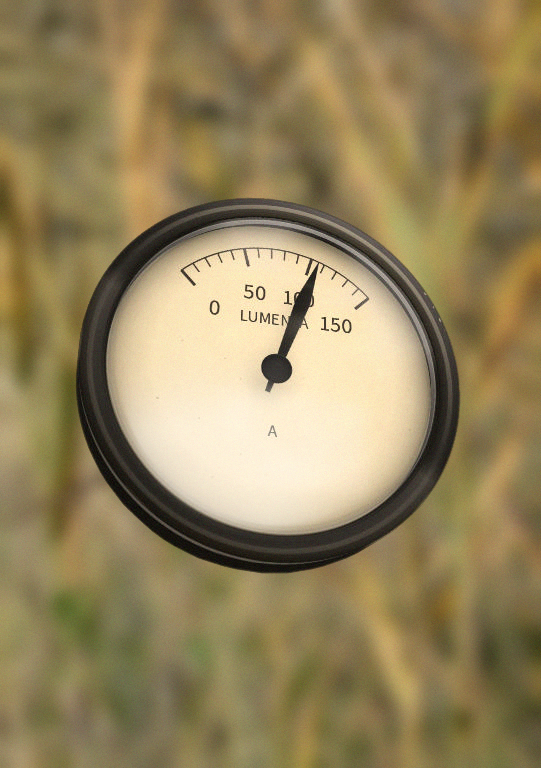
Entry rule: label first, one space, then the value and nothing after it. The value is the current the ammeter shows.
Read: 105 A
